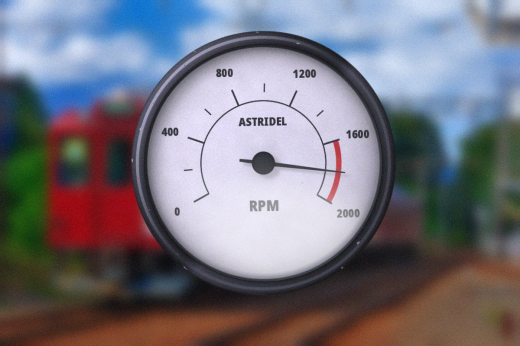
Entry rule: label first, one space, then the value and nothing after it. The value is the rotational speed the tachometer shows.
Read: 1800 rpm
